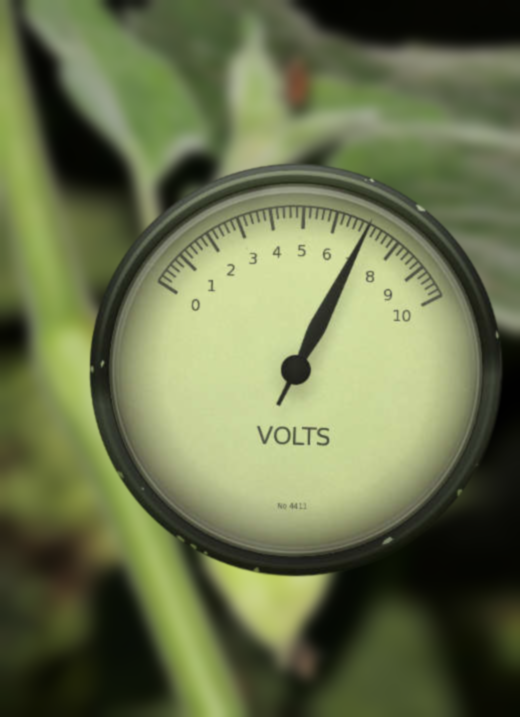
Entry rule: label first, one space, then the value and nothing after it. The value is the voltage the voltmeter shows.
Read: 7 V
